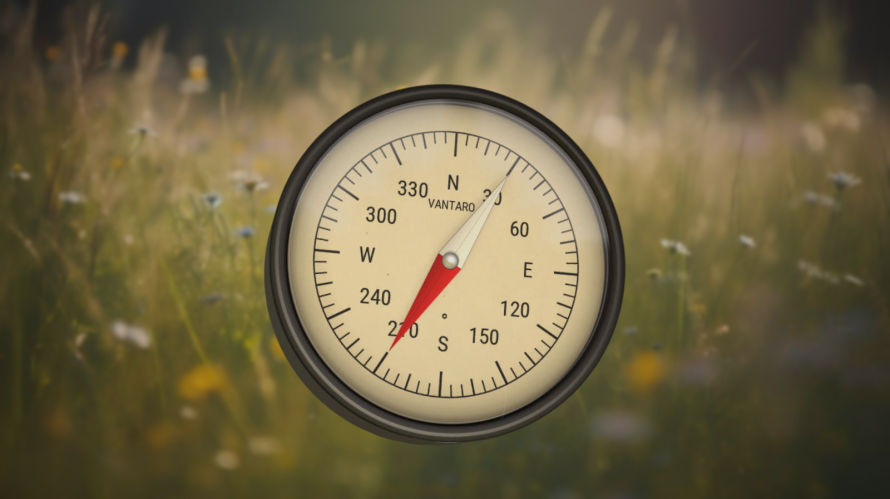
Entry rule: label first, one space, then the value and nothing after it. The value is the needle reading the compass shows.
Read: 210 °
